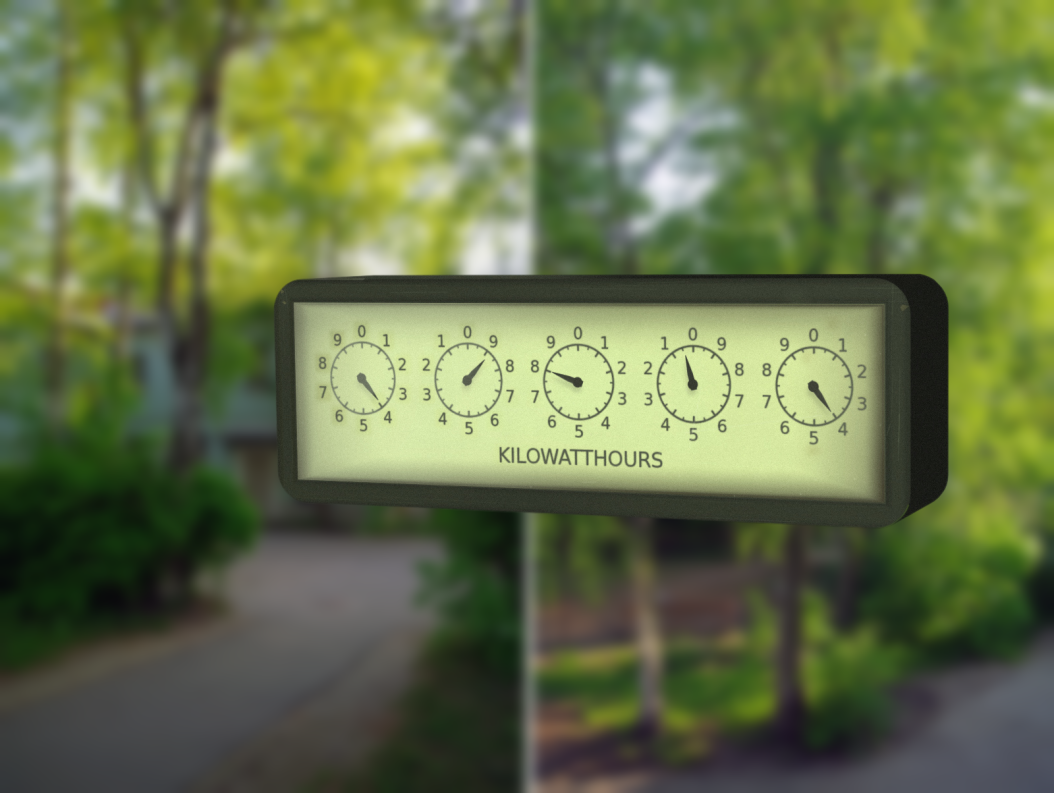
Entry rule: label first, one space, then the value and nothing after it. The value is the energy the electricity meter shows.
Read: 38804 kWh
